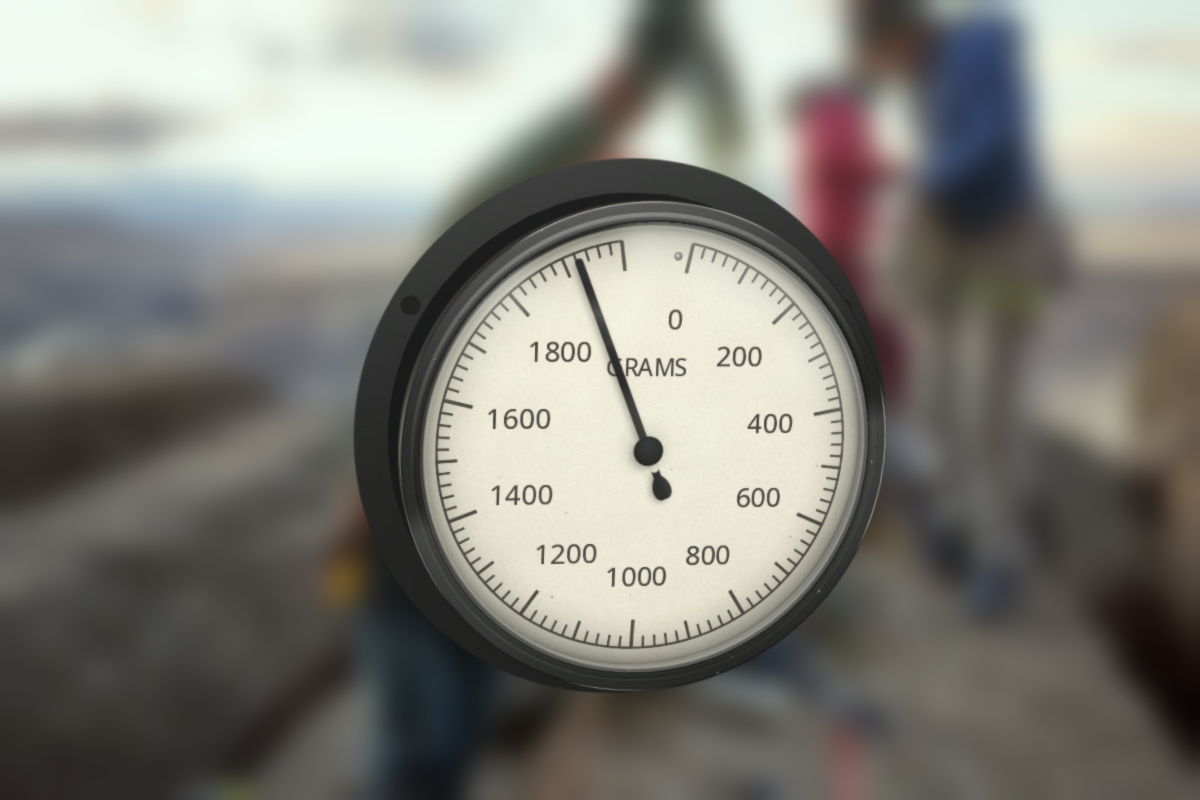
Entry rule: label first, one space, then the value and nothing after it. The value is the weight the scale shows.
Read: 1920 g
